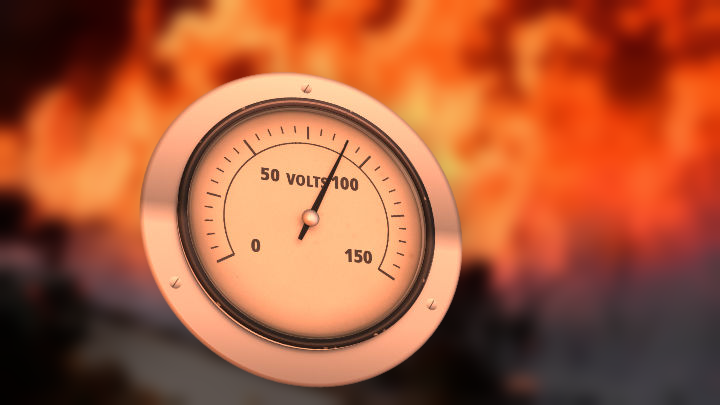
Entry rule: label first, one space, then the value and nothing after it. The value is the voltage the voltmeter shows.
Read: 90 V
